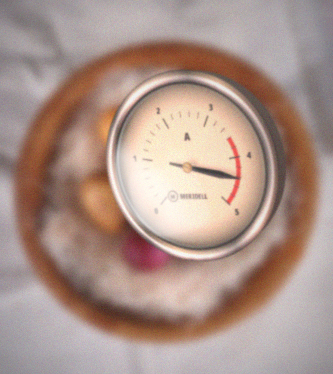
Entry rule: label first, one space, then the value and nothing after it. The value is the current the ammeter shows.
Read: 4.4 A
